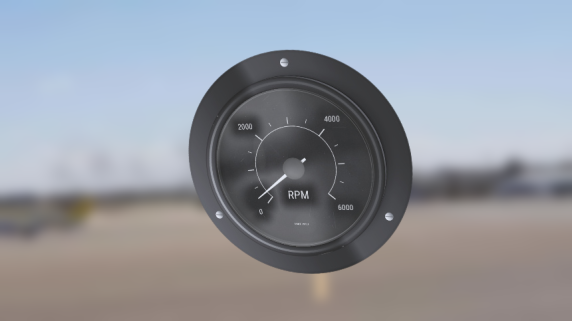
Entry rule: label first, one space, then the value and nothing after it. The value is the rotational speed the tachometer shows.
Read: 250 rpm
